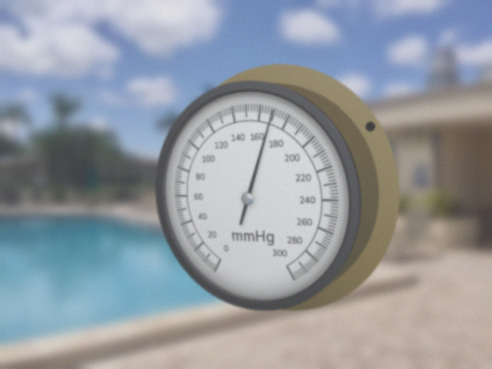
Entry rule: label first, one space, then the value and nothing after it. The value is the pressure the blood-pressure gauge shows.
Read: 170 mmHg
